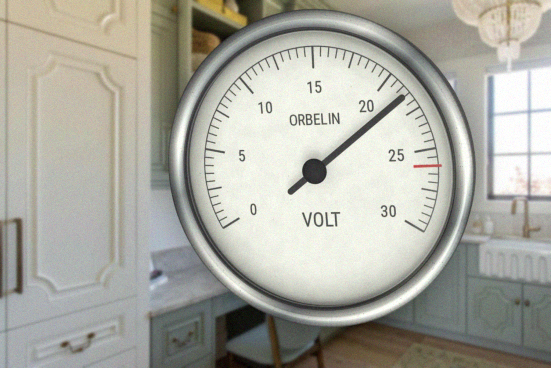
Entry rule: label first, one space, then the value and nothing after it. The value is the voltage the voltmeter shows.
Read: 21.5 V
